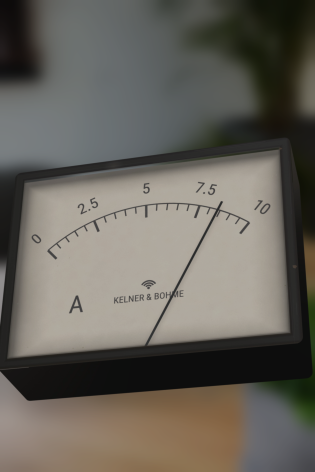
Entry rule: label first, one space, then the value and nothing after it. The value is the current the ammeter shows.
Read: 8.5 A
